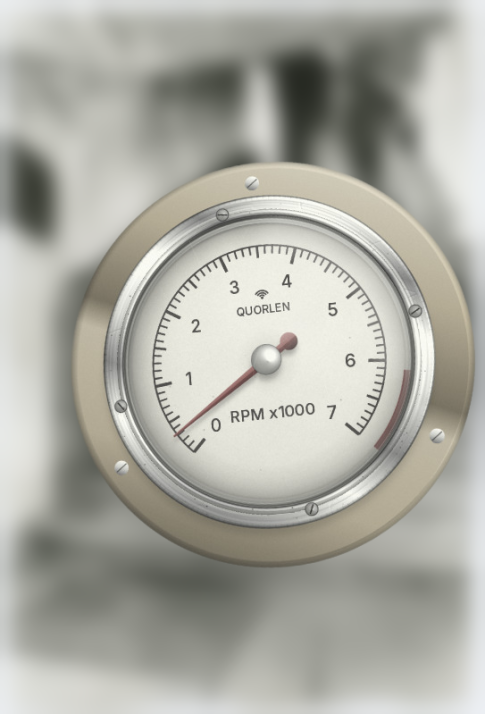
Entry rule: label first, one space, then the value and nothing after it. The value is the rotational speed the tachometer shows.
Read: 300 rpm
